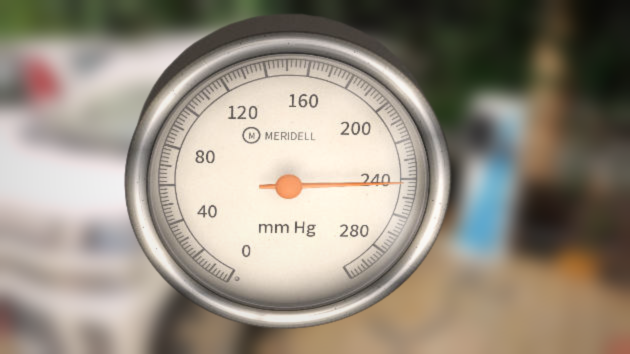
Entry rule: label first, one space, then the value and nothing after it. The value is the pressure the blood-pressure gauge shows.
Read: 240 mmHg
